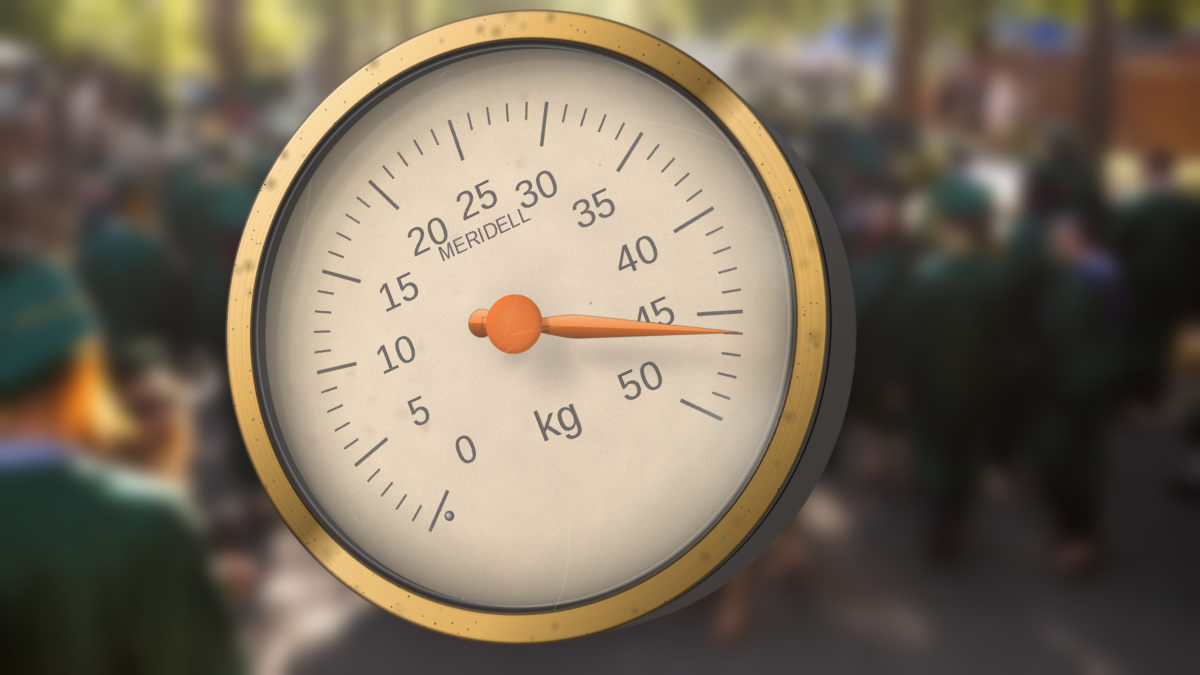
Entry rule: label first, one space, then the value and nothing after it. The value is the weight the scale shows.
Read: 46 kg
